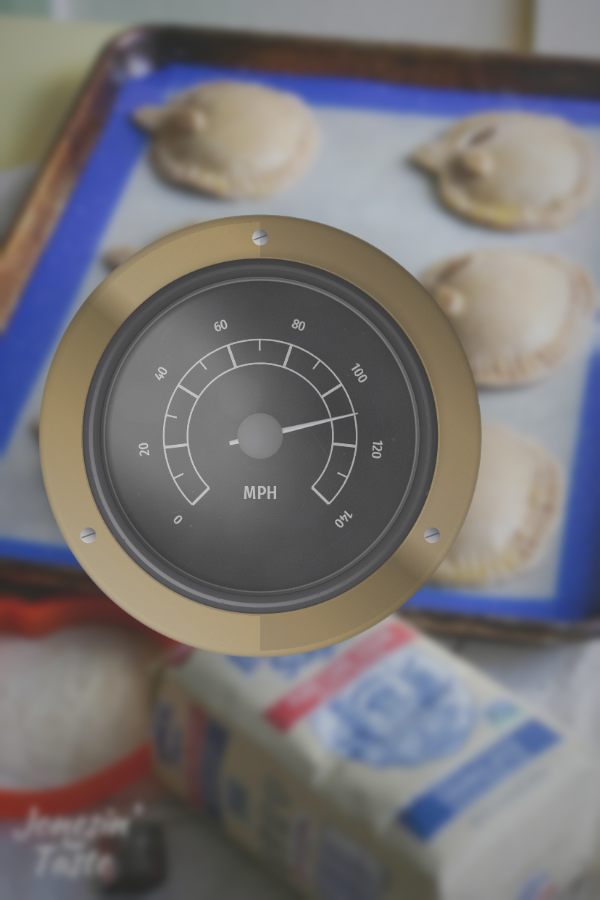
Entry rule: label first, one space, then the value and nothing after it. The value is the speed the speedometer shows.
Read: 110 mph
